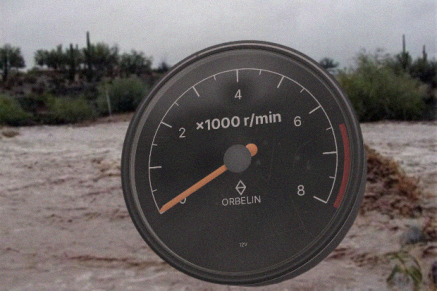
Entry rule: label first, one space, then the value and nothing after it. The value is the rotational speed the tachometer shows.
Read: 0 rpm
